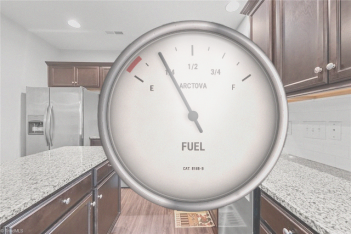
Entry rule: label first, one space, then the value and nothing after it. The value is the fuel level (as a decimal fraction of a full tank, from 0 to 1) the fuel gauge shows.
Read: 0.25
